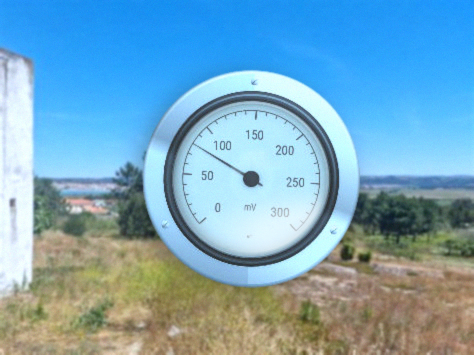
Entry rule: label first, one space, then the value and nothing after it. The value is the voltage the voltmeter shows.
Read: 80 mV
